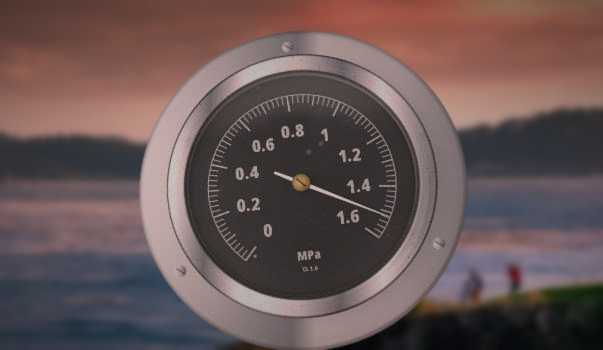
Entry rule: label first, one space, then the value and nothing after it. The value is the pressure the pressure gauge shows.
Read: 1.52 MPa
